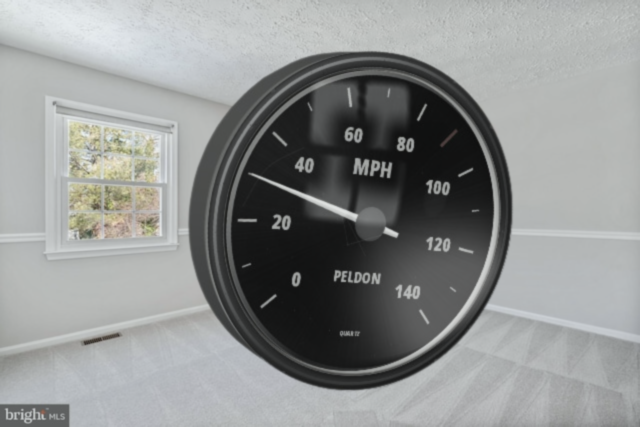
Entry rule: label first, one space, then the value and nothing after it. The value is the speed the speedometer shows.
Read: 30 mph
